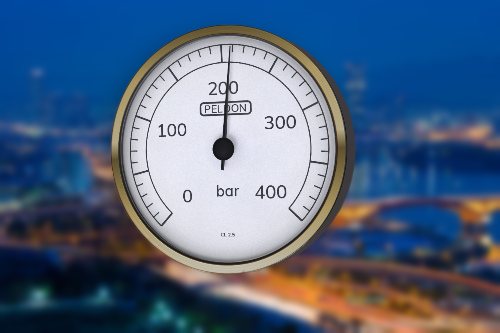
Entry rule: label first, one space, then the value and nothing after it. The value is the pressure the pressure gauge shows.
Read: 210 bar
